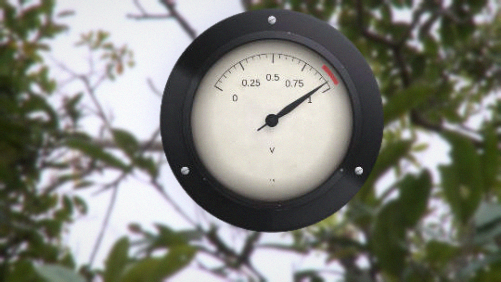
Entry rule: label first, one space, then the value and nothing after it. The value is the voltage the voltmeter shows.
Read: 0.95 V
